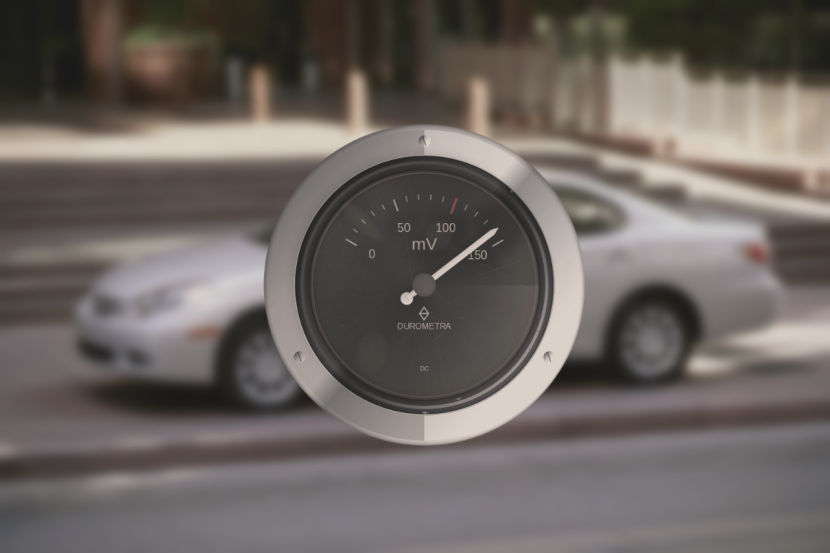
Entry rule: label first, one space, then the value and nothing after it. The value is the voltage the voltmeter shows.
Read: 140 mV
